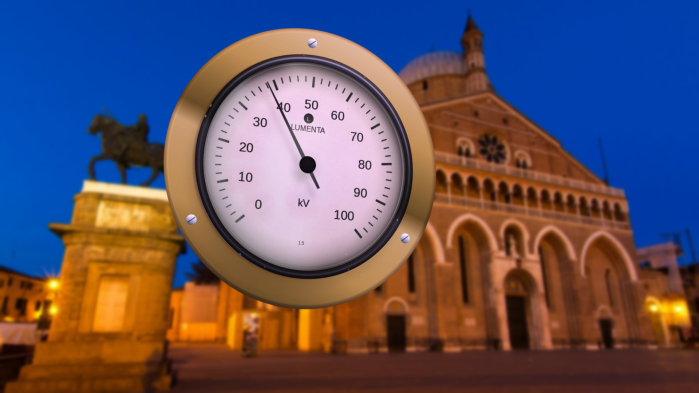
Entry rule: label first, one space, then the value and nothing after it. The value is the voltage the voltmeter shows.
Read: 38 kV
